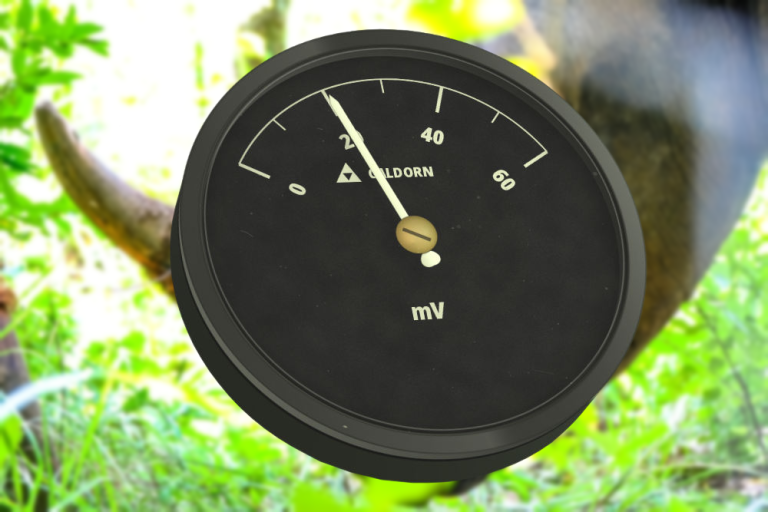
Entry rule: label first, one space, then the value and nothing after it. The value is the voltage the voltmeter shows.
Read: 20 mV
